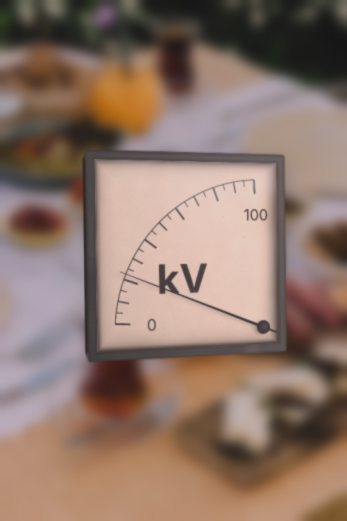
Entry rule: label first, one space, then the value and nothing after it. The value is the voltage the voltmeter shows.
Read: 22.5 kV
